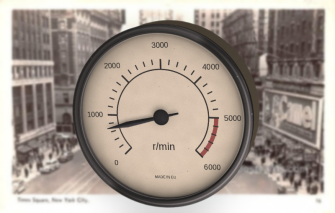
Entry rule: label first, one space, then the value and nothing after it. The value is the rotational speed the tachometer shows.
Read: 700 rpm
